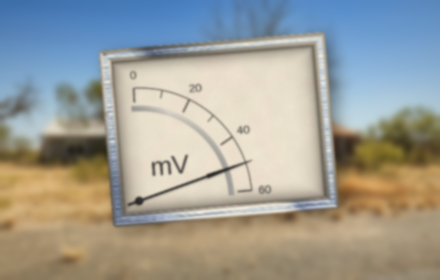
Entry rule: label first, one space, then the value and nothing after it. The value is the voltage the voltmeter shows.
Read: 50 mV
